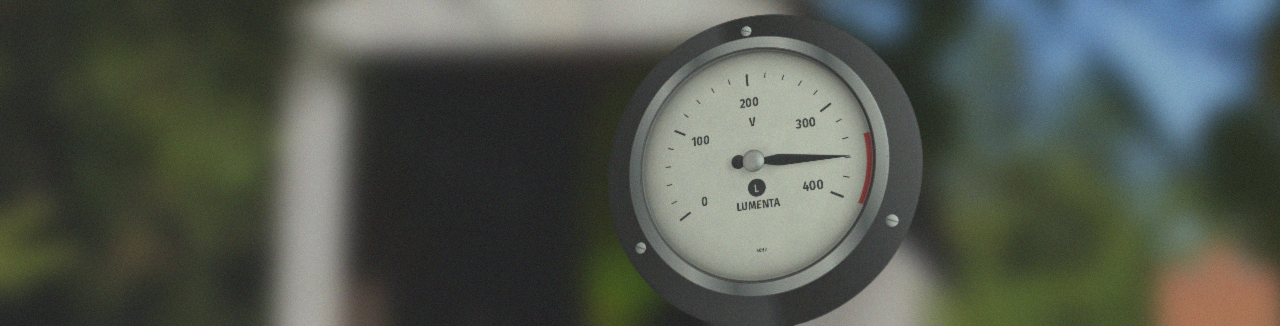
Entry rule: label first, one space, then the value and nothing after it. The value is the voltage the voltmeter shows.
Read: 360 V
